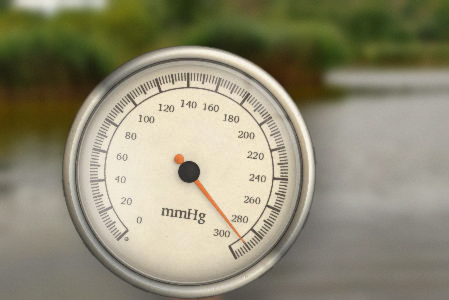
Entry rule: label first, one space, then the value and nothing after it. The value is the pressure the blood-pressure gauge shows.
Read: 290 mmHg
